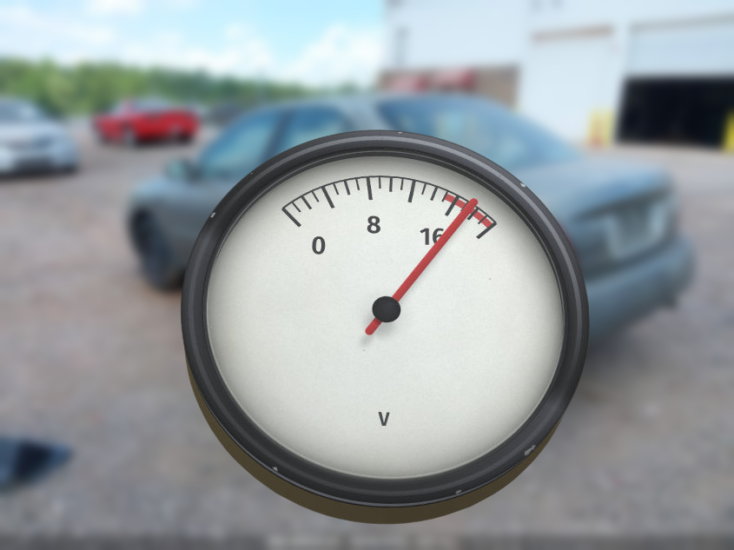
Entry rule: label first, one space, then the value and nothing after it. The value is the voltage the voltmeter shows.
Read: 17.5 V
